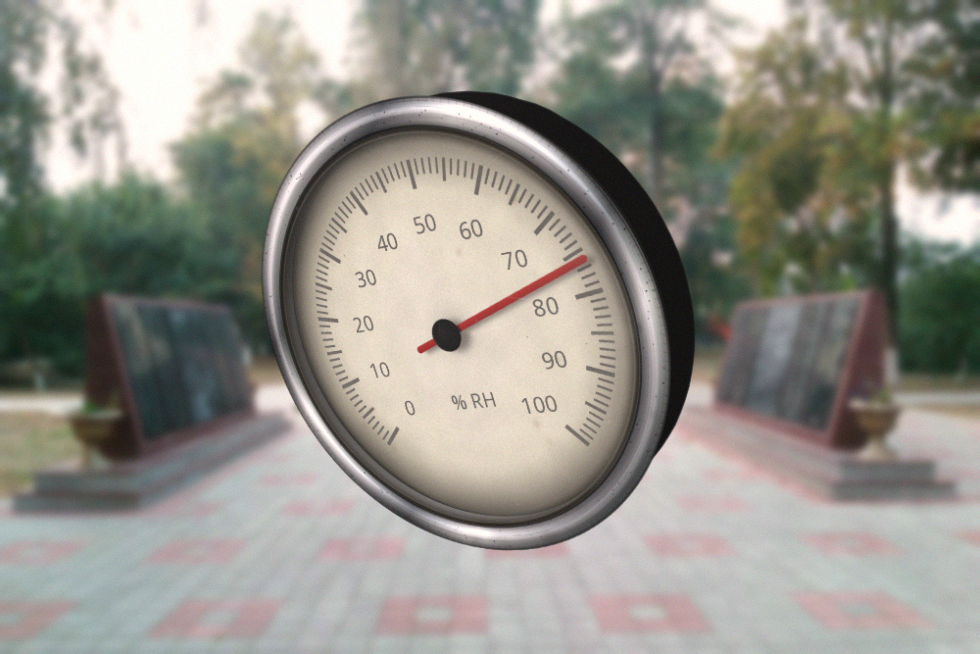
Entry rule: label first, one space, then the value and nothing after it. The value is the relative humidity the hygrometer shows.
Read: 76 %
